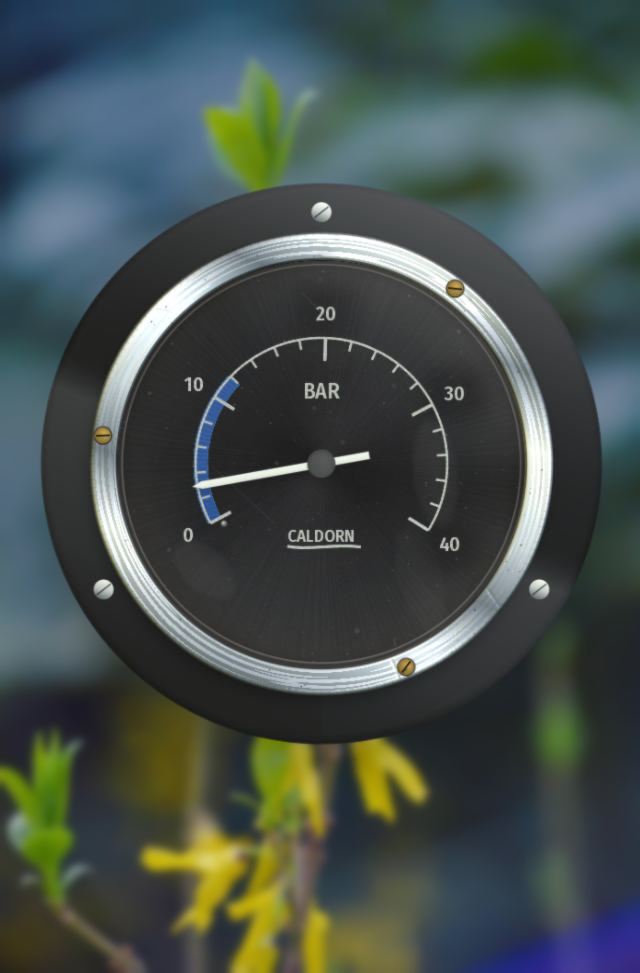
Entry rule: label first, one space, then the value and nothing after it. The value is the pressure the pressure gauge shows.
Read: 3 bar
